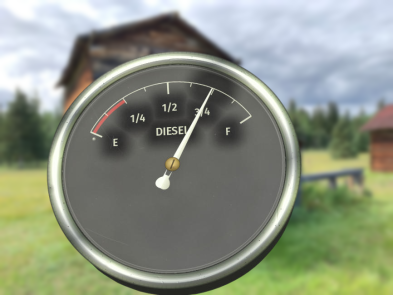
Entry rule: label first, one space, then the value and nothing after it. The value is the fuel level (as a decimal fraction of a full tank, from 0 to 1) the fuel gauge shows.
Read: 0.75
